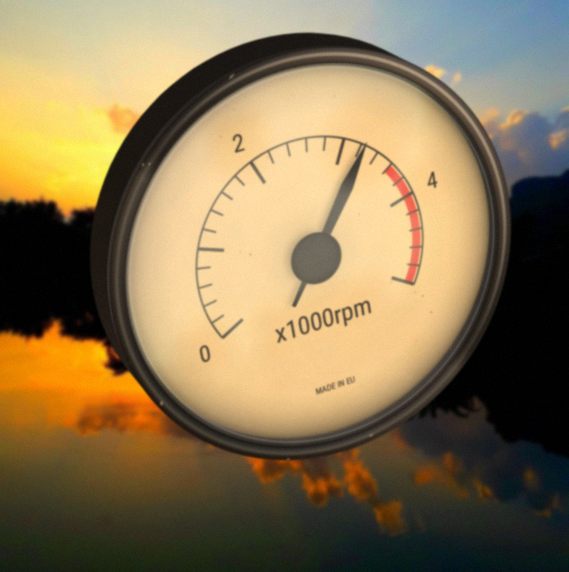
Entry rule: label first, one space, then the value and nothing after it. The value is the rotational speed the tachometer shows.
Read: 3200 rpm
